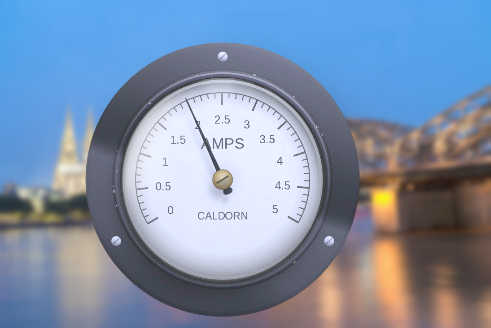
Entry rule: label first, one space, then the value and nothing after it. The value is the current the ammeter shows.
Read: 2 A
